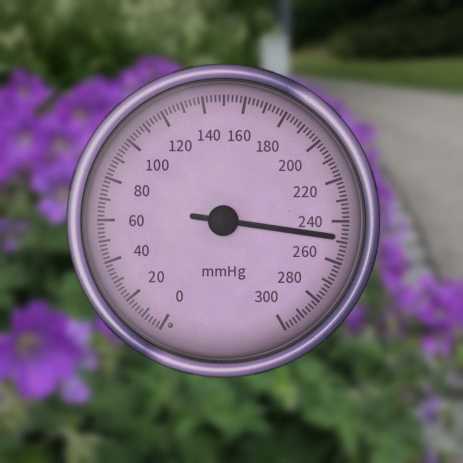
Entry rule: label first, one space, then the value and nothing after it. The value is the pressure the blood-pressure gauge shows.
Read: 248 mmHg
